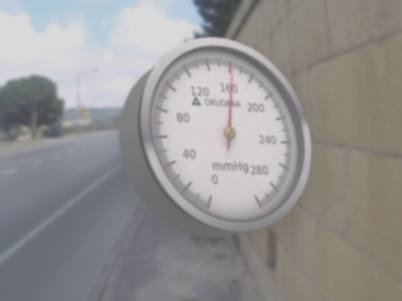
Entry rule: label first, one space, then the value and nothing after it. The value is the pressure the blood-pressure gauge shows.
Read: 160 mmHg
